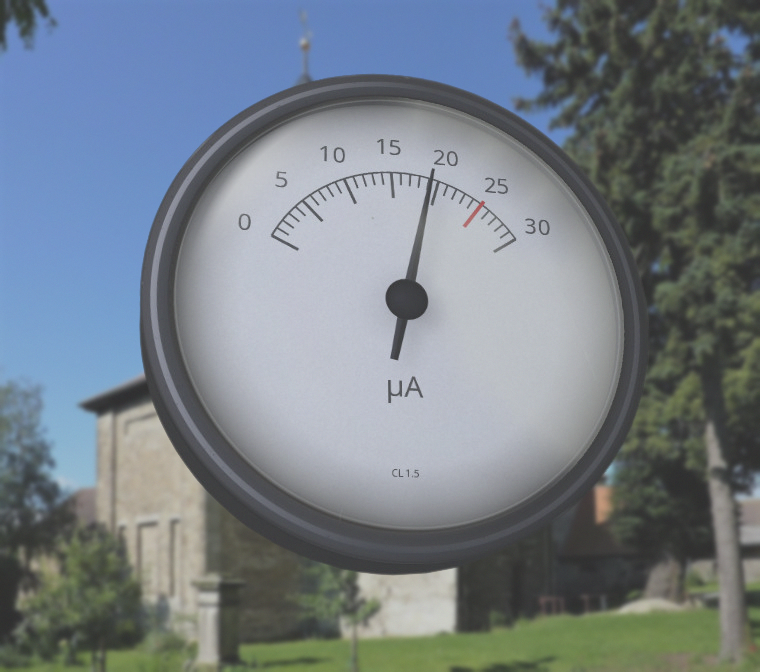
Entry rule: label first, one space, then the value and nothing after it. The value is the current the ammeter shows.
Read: 19 µA
